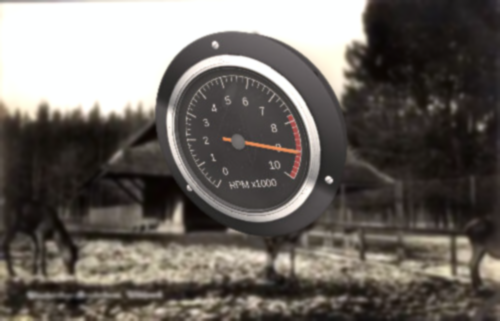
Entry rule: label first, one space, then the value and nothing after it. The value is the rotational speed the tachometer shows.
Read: 9000 rpm
